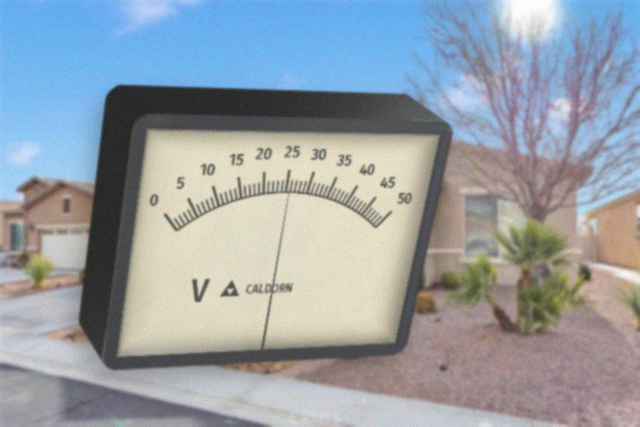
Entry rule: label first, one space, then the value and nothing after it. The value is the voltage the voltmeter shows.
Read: 25 V
